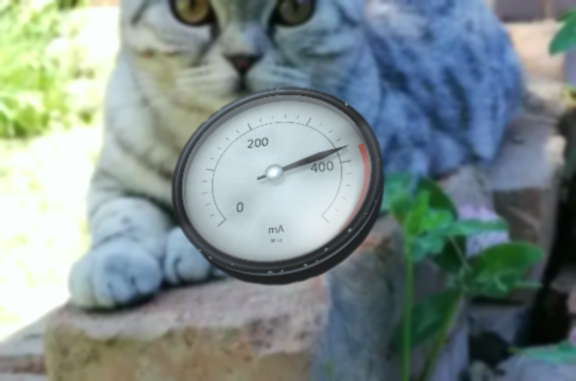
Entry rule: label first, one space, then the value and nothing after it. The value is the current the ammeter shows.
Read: 380 mA
